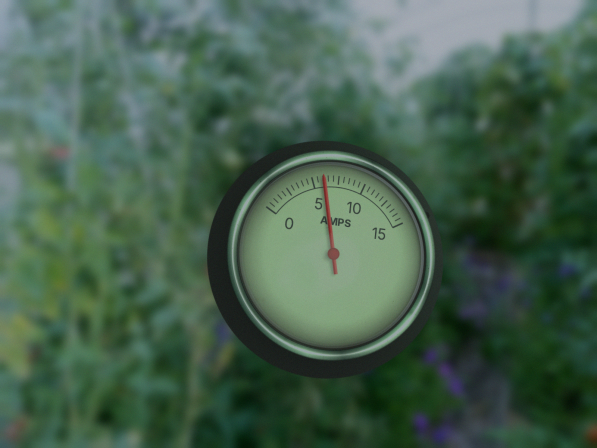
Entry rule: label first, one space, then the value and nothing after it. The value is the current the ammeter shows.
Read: 6 A
